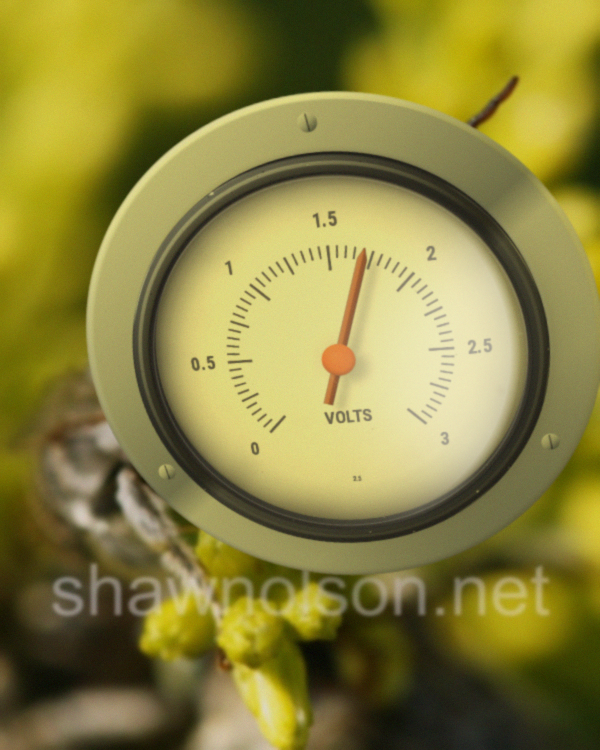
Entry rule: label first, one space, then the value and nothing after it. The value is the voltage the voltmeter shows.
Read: 1.7 V
